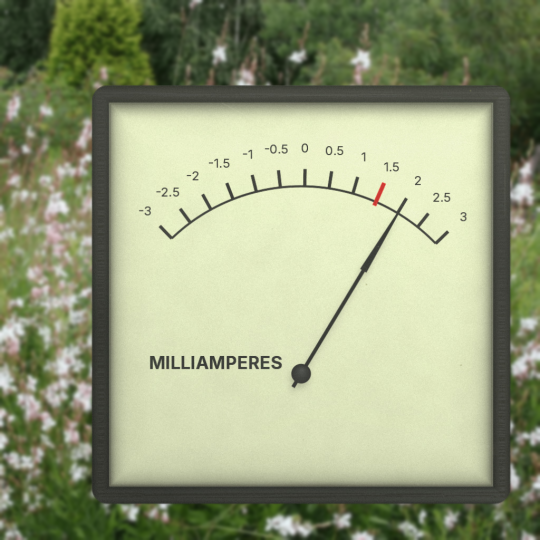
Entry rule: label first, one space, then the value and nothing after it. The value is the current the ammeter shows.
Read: 2 mA
